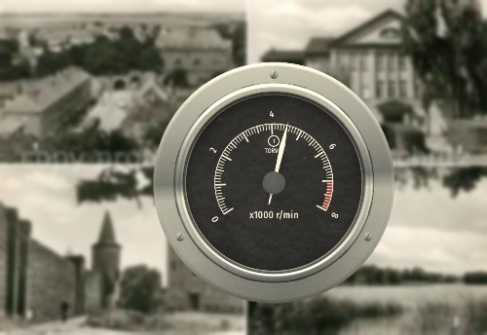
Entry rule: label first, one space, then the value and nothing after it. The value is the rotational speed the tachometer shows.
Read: 4500 rpm
